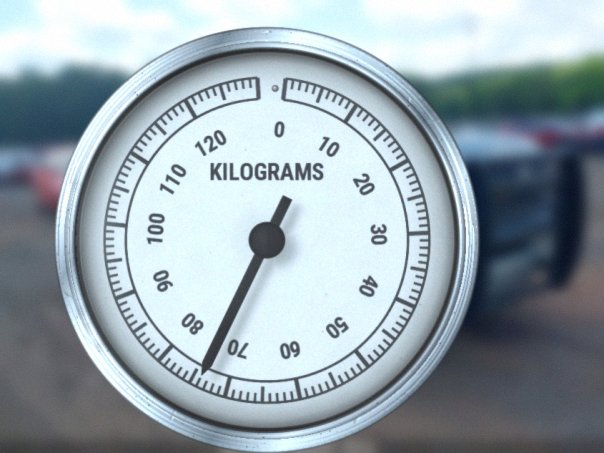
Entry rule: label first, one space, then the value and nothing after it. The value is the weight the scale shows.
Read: 74 kg
